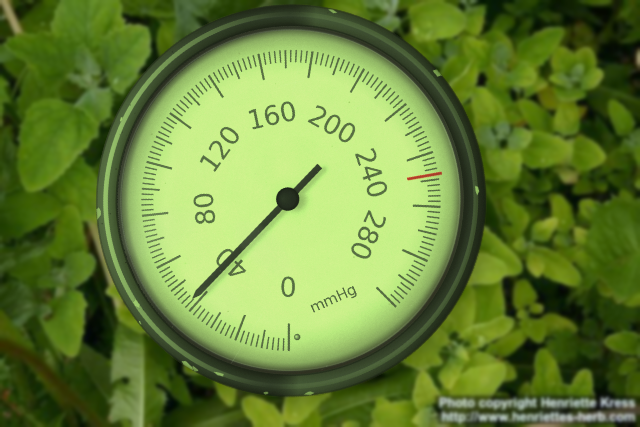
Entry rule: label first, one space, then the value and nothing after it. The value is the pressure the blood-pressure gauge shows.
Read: 42 mmHg
